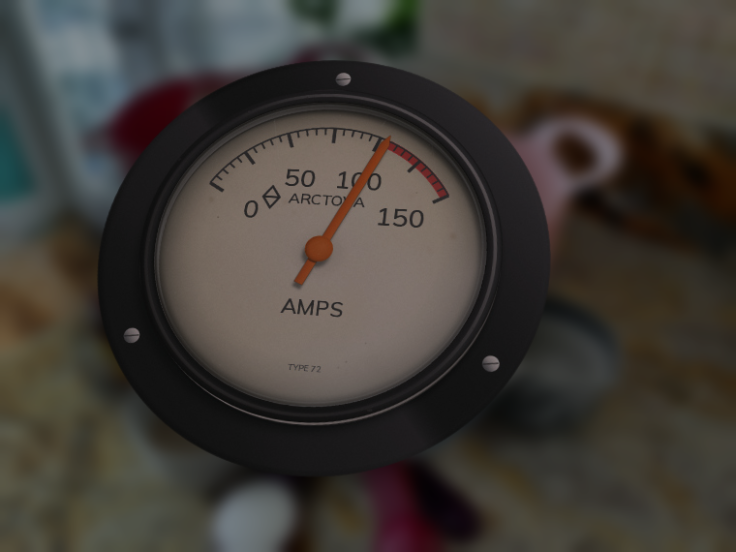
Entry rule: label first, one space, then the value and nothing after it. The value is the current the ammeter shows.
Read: 105 A
